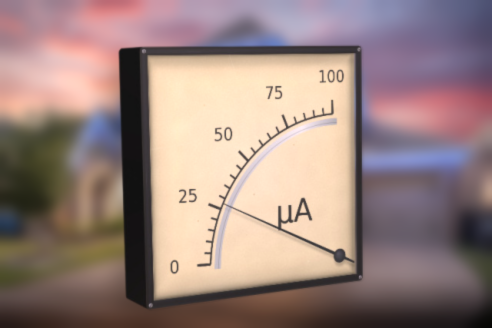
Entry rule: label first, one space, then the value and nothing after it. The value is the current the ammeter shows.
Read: 27.5 µA
